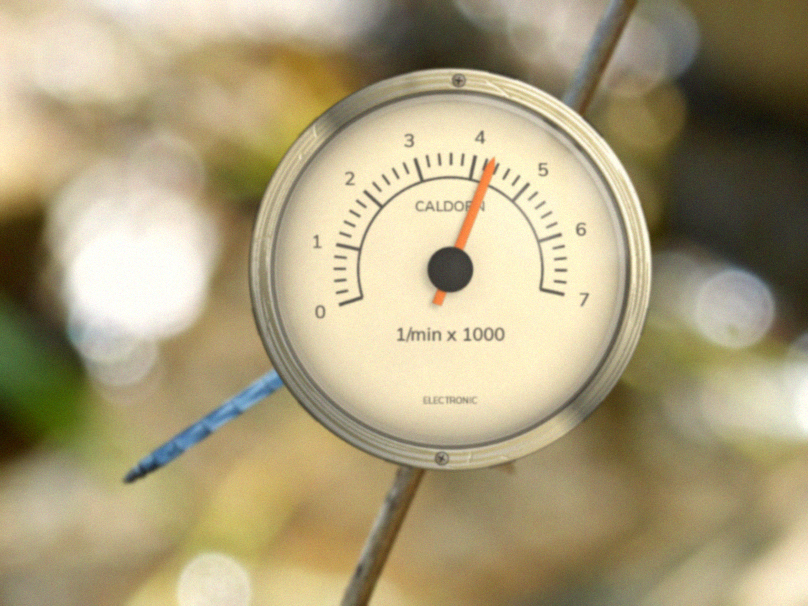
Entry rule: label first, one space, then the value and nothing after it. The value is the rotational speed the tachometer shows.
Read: 4300 rpm
